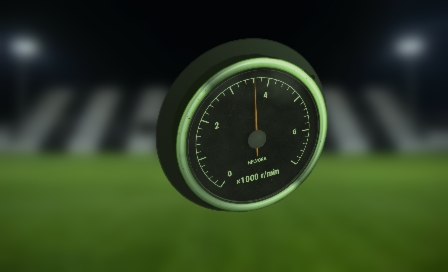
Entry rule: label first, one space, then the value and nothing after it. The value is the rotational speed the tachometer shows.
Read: 3600 rpm
